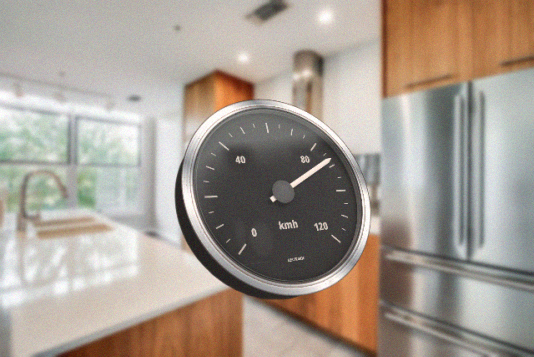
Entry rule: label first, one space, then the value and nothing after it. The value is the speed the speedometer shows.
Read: 87.5 km/h
